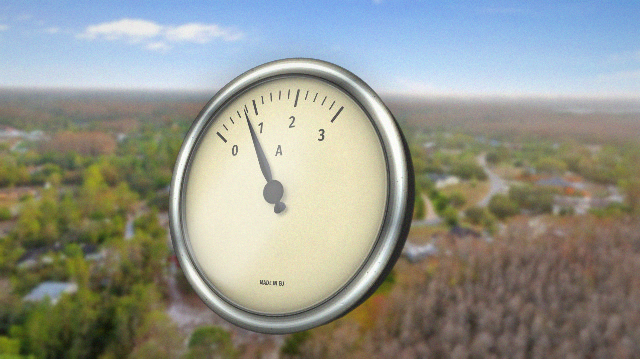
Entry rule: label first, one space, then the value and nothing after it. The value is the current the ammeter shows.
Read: 0.8 A
